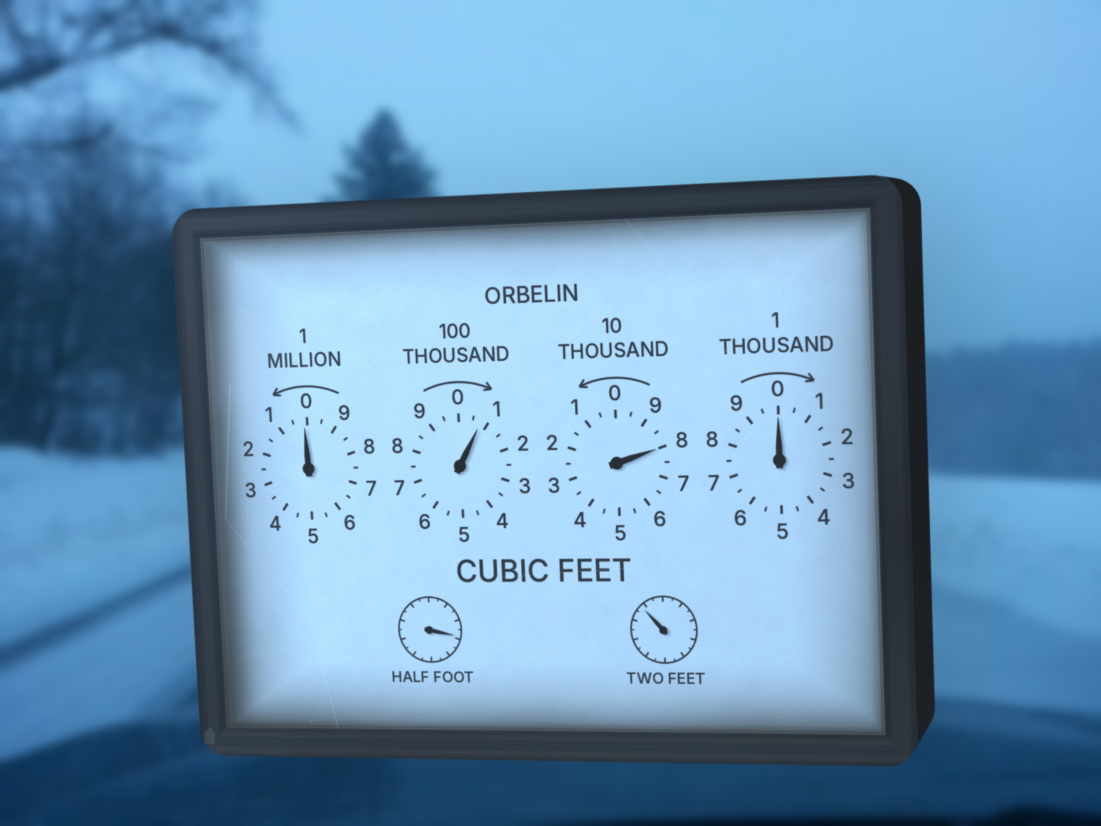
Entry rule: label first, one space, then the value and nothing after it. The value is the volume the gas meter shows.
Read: 8000 ft³
